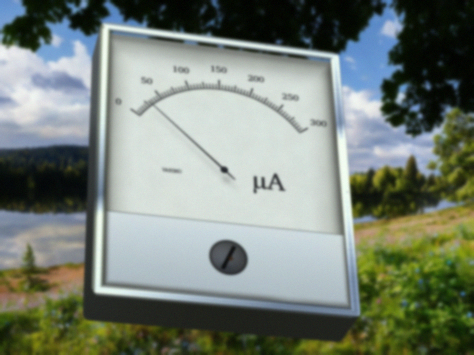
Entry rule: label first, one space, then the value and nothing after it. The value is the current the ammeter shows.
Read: 25 µA
